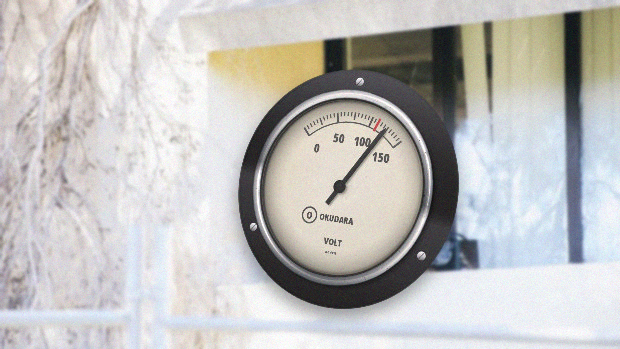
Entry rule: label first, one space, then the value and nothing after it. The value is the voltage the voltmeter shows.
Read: 125 V
